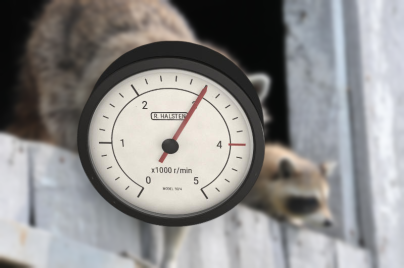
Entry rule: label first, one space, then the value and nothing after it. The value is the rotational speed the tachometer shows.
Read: 3000 rpm
